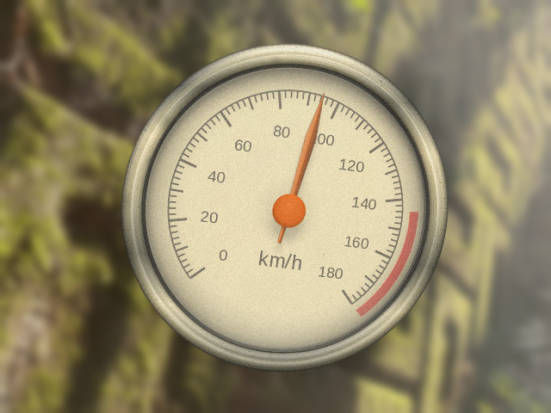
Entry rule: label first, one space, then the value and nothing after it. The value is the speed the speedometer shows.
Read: 94 km/h
